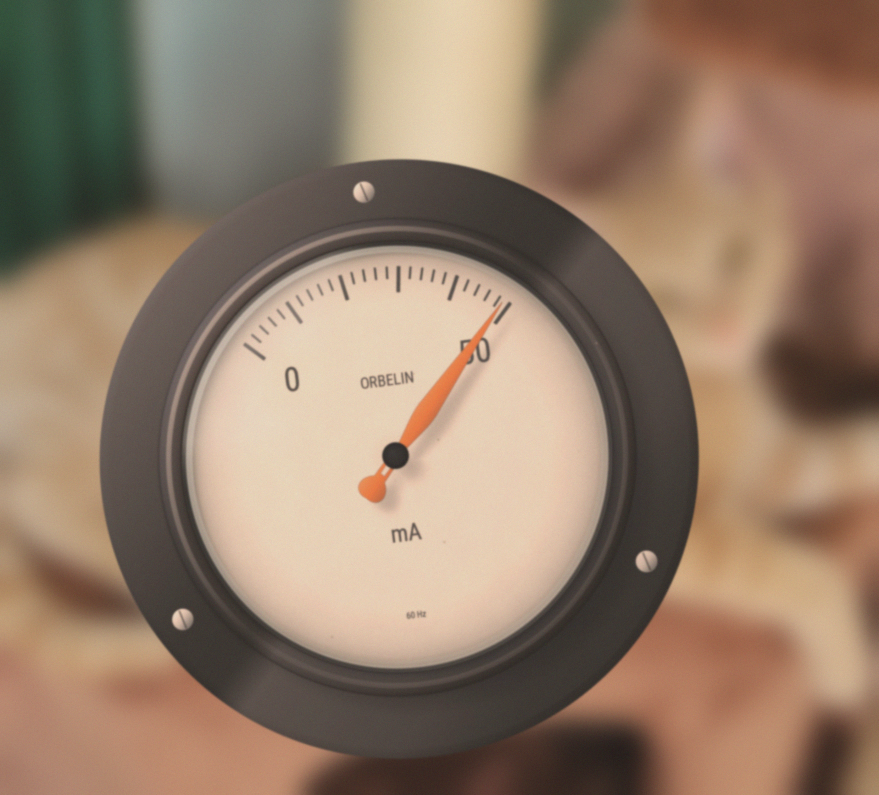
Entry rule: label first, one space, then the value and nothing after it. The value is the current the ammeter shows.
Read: 49 mA
